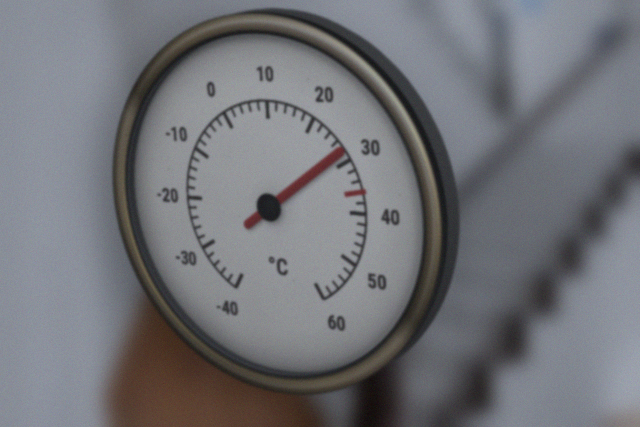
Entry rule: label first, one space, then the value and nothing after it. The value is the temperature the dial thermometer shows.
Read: 28 °C
